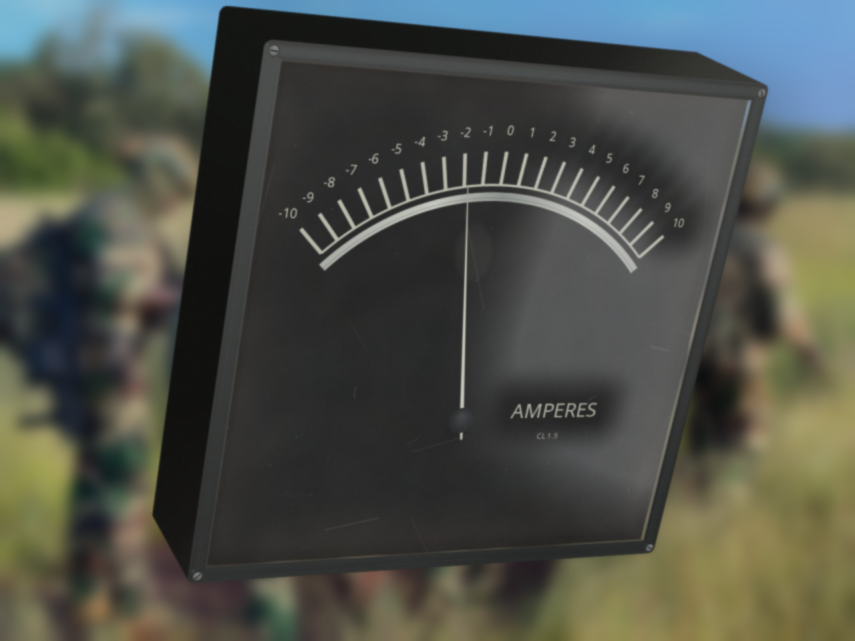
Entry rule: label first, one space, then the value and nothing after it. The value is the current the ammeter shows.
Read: -2 A
